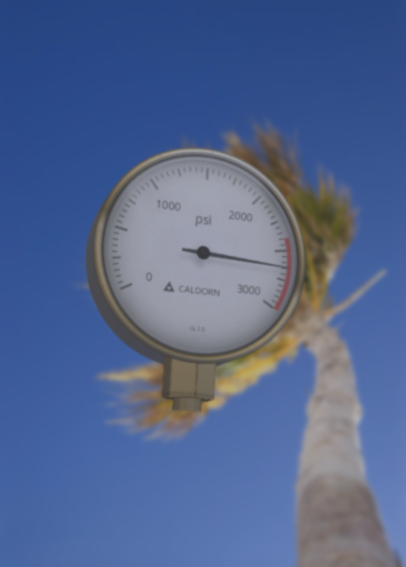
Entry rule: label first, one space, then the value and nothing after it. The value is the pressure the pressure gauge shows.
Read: 2650 psi
